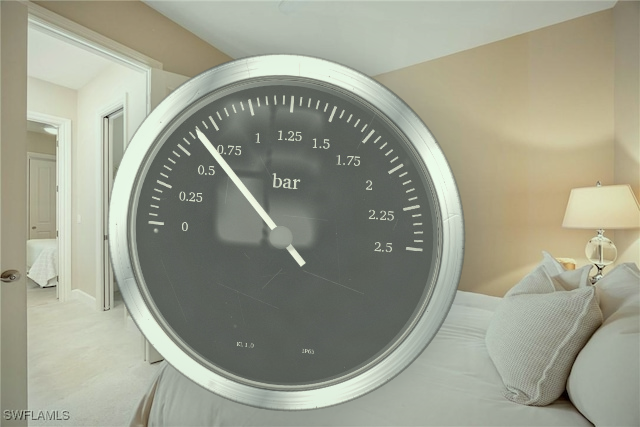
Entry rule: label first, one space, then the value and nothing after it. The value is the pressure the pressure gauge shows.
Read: 0.65 bar
